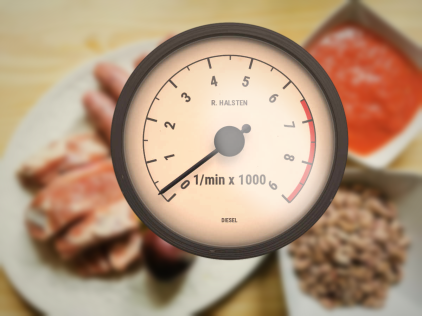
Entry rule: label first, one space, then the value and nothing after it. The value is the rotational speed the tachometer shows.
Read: 250 rpm
